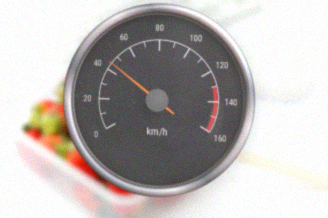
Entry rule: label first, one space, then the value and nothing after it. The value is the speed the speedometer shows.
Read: 45 km/h
